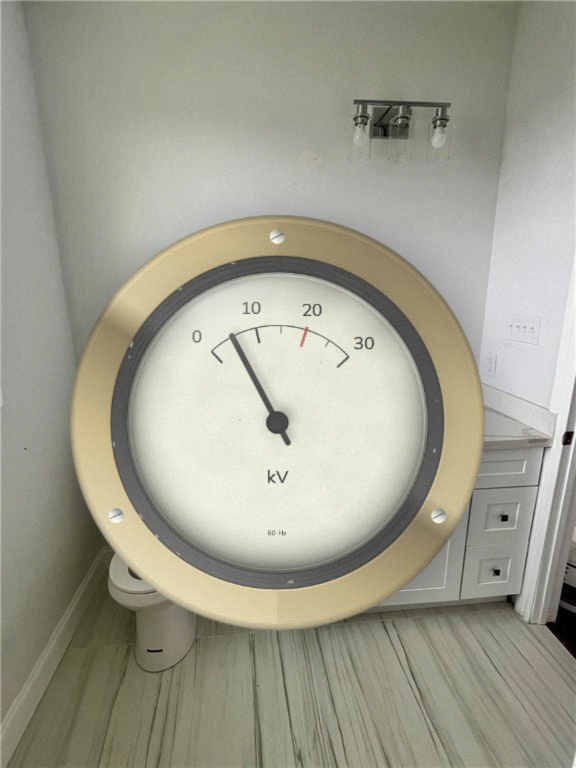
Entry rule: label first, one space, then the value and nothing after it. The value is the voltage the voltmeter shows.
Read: 5 kV
